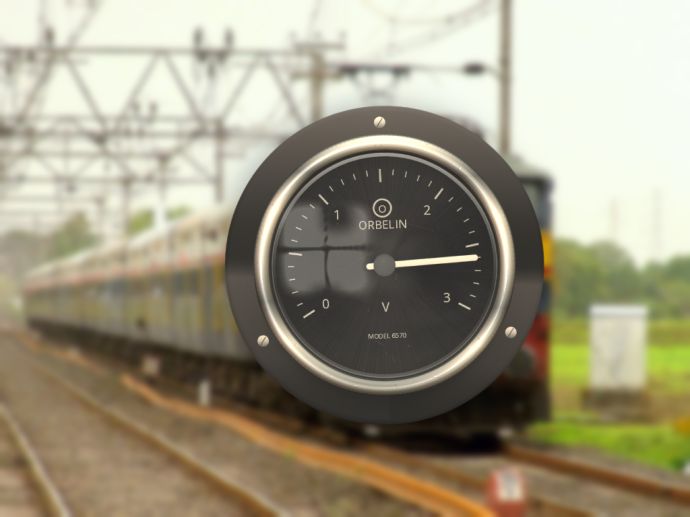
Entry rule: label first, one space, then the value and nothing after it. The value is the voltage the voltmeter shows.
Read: 2.6 V
